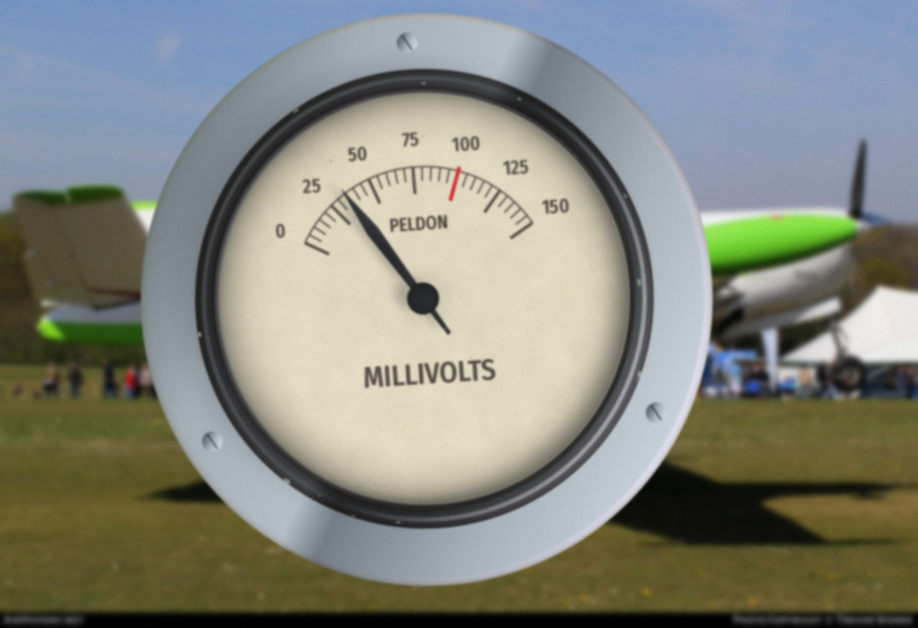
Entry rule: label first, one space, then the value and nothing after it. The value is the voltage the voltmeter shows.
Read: 35 mV
